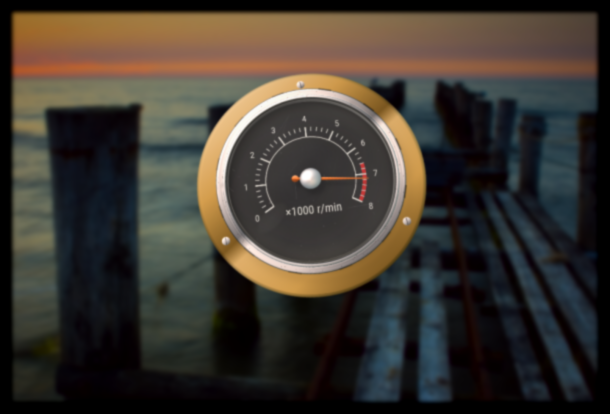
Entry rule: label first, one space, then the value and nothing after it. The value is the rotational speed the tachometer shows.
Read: 7200 rpm
